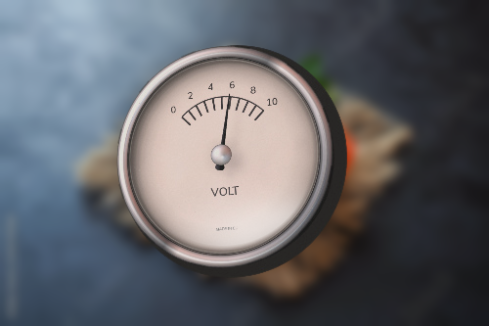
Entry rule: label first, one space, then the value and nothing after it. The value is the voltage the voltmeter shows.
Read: 6 V
